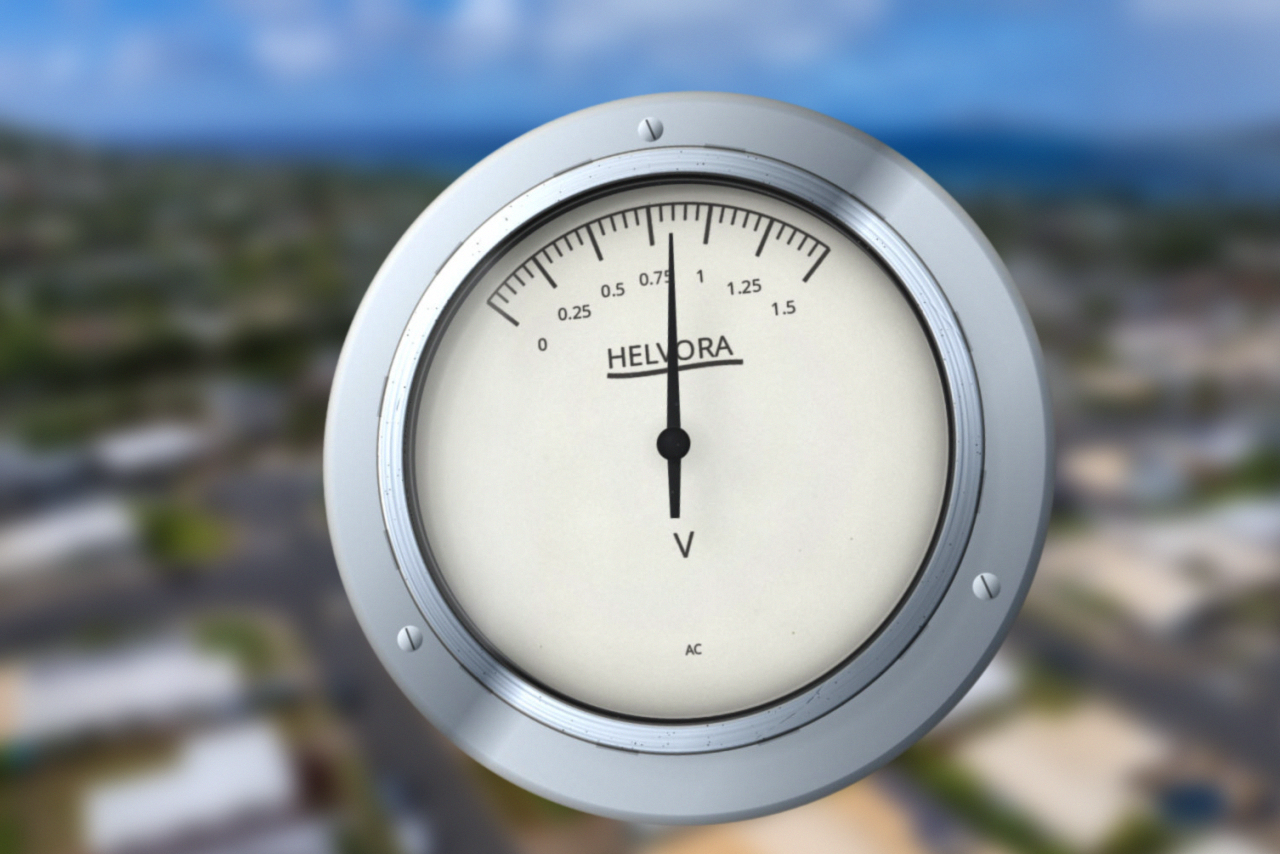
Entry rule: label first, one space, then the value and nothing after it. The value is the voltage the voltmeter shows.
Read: 0.85 V
